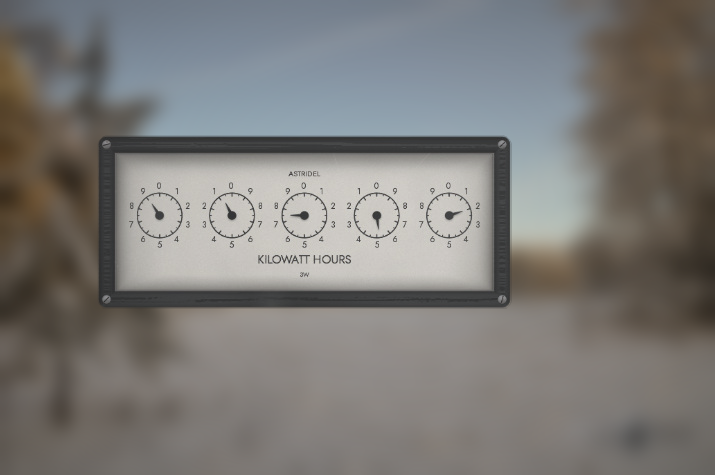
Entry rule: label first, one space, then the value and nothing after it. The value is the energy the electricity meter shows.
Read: 90752 kWh
